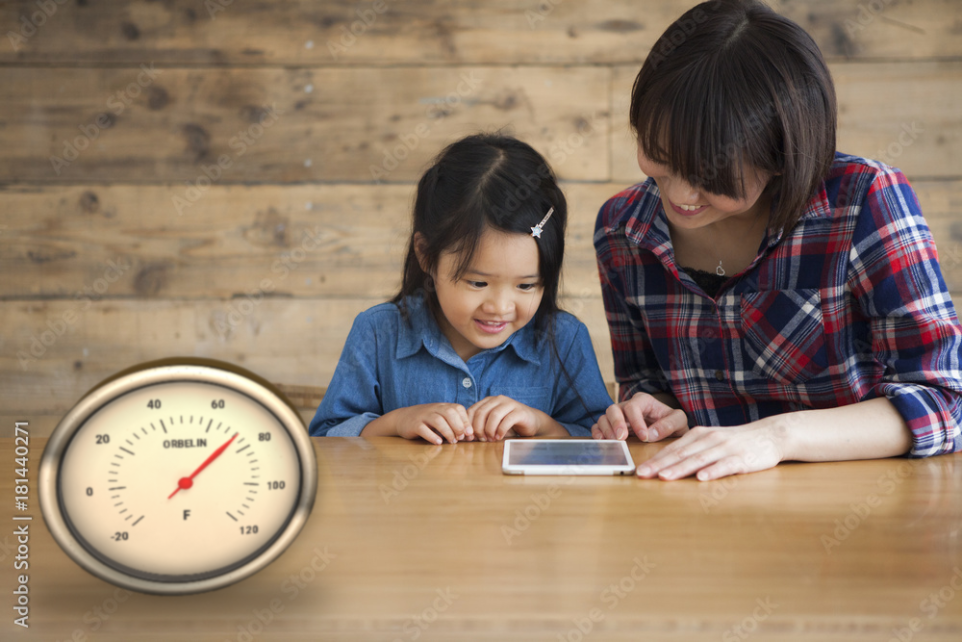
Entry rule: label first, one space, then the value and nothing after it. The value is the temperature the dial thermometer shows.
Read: 72 °F
